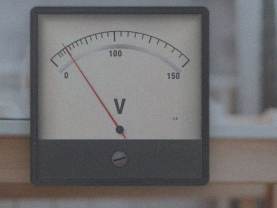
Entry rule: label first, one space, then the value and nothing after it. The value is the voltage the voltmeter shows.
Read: 50 V
